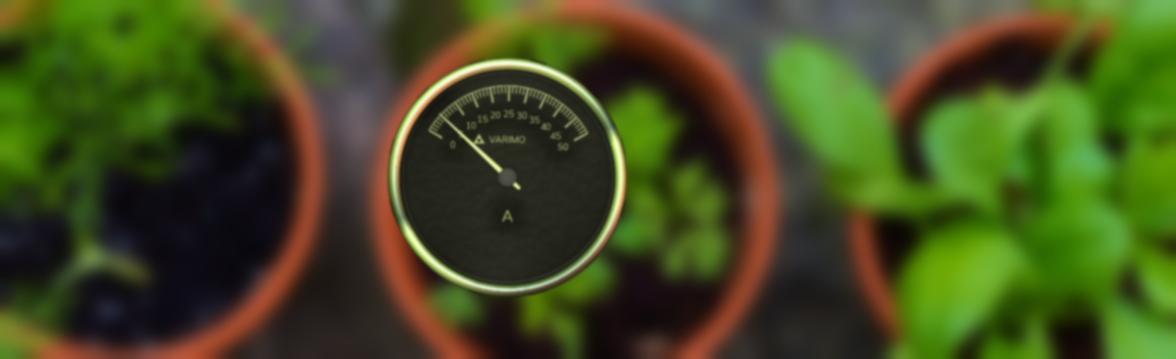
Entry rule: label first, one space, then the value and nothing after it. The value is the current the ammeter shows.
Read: 5 A
